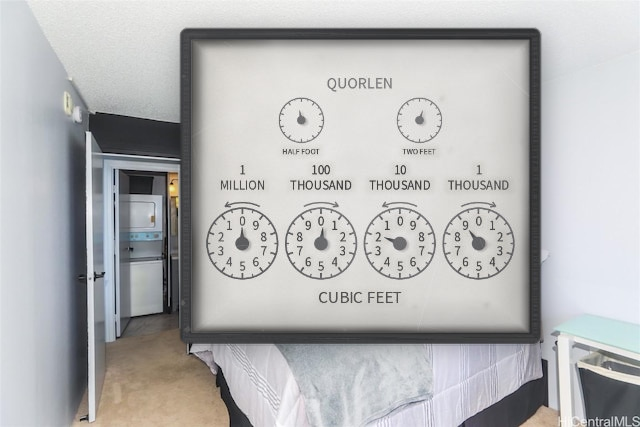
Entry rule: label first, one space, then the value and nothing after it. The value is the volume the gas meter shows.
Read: 1900 ft³
